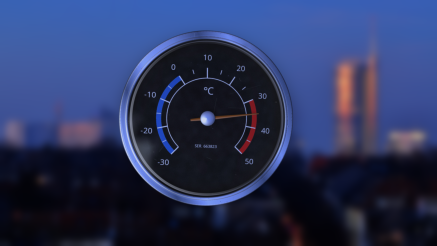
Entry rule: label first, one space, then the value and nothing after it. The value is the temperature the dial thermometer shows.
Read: 35 °C
